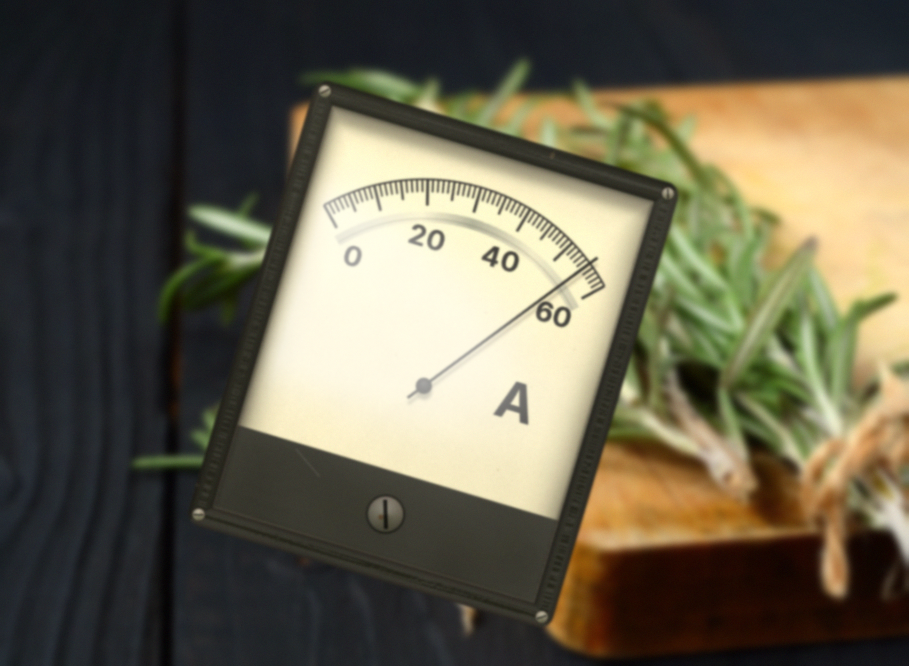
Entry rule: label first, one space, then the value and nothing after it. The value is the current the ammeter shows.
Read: 55 A
